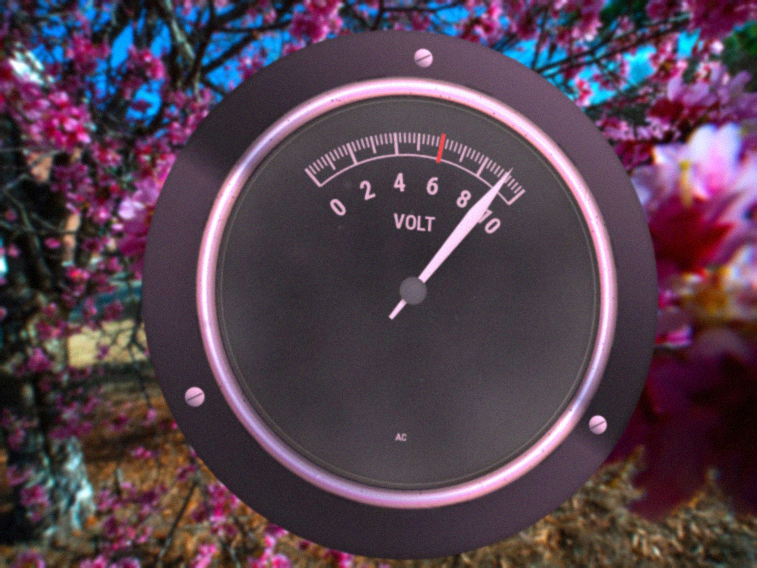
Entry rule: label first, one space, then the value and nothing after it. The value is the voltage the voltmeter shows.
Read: 9 V
